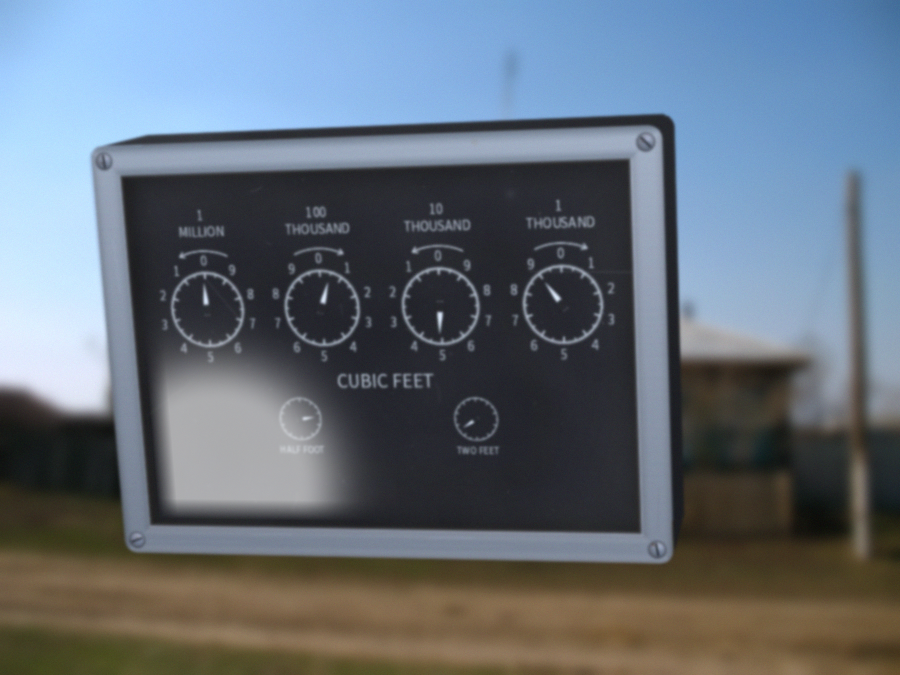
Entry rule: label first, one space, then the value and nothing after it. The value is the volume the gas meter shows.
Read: 4900 ft³
